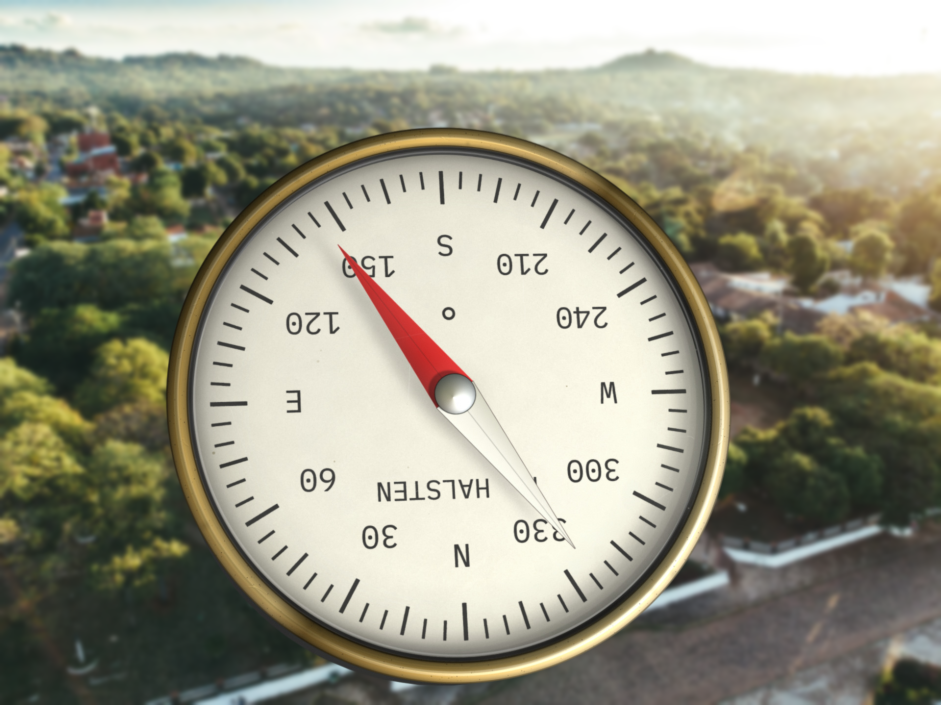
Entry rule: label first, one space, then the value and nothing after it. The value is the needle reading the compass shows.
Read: 145 °
